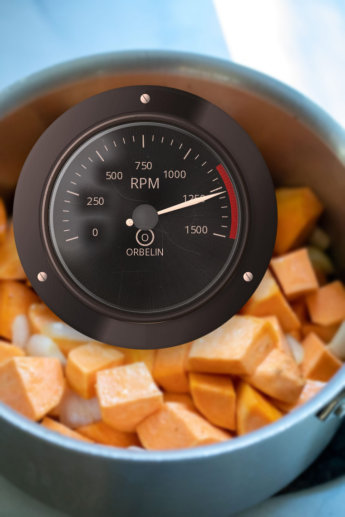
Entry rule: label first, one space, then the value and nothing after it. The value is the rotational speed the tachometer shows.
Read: 1275 rpm
